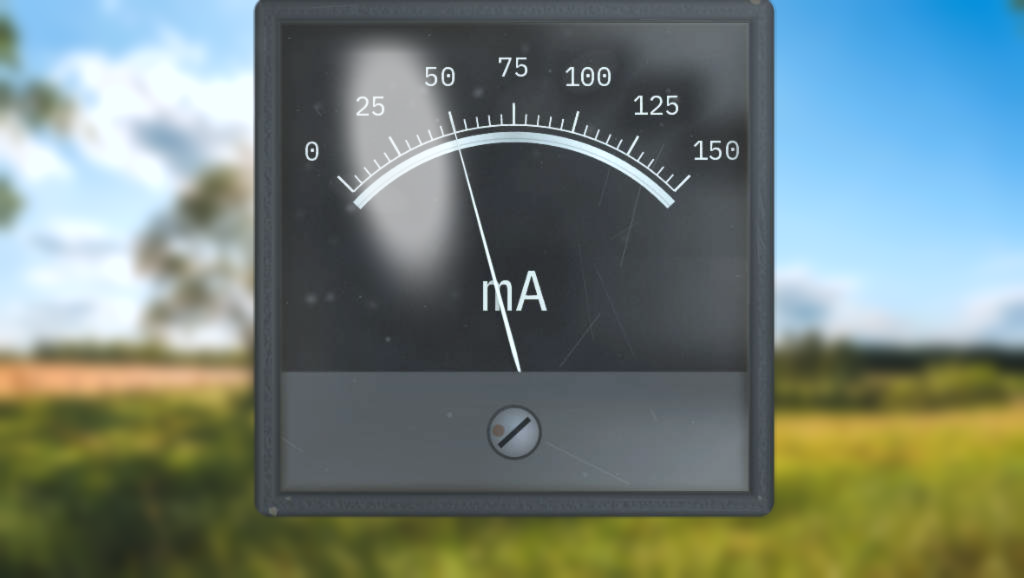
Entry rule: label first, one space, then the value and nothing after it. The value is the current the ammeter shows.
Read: 50 mA
